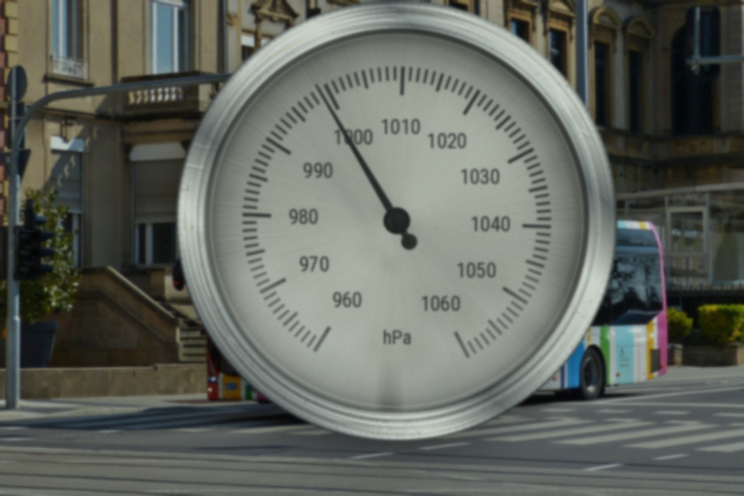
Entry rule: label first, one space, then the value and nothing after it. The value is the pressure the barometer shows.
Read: 999 hPa
